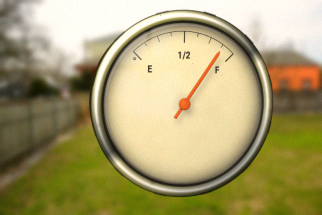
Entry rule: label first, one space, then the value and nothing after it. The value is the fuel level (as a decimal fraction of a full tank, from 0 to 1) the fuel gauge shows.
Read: 0.875
